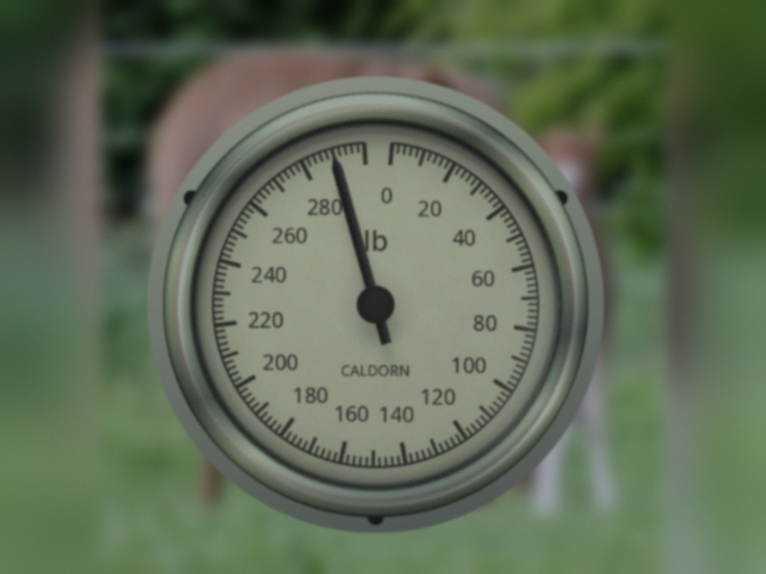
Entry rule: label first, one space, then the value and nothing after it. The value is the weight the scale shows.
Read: 290 lb
